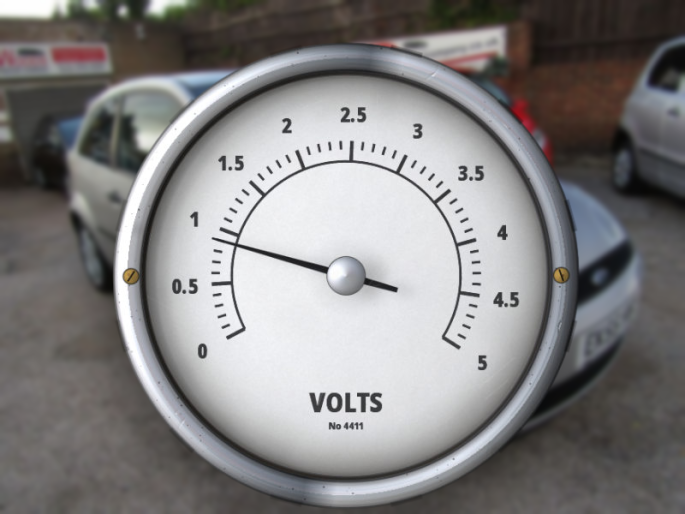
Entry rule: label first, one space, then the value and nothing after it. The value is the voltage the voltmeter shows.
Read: 0.9 V
